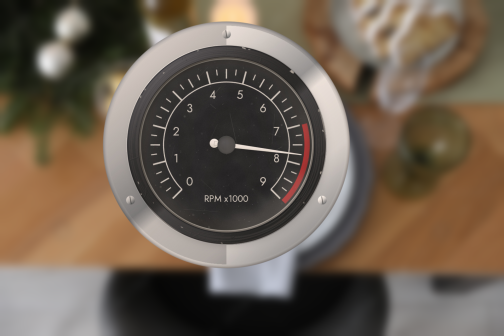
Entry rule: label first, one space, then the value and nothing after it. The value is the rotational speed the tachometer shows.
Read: 7750 rpm
